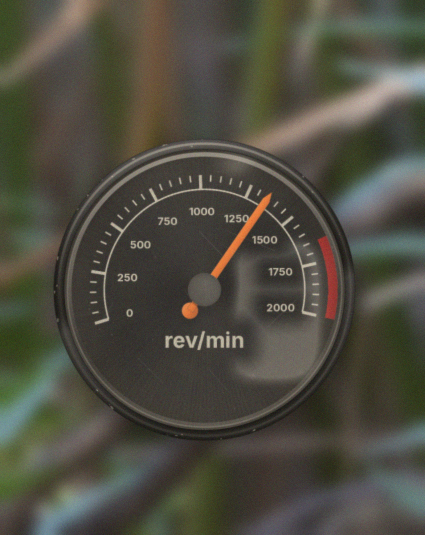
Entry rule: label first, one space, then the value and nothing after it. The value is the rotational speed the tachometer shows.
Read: 1350 rpm
